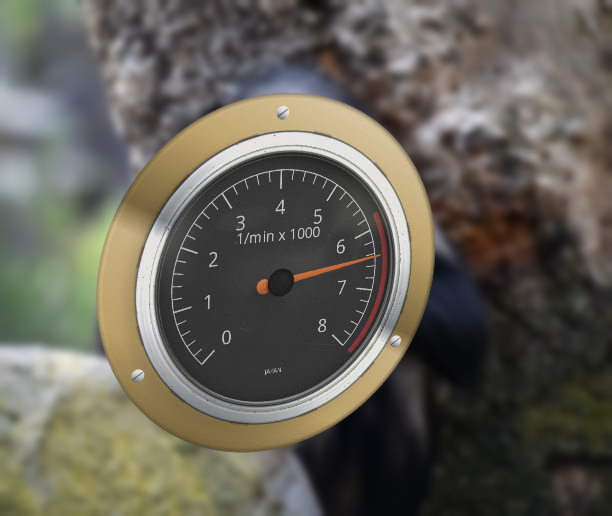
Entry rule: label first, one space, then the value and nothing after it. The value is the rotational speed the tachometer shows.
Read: 6400 rpm
